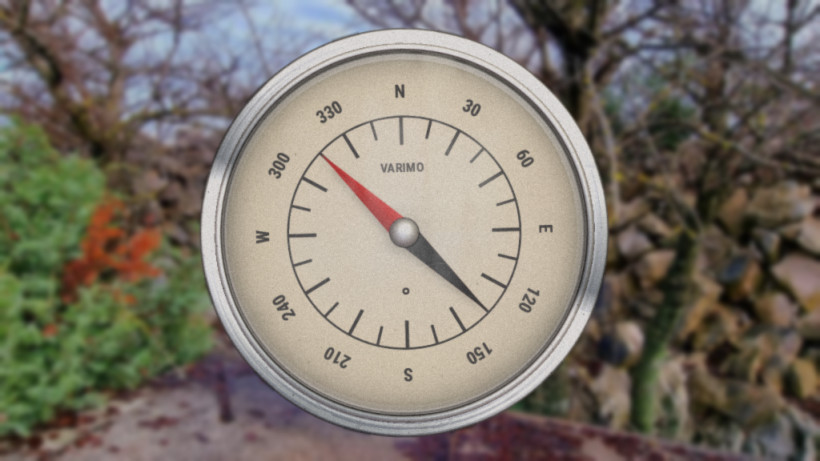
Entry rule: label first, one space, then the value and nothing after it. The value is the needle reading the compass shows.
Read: 315 °
